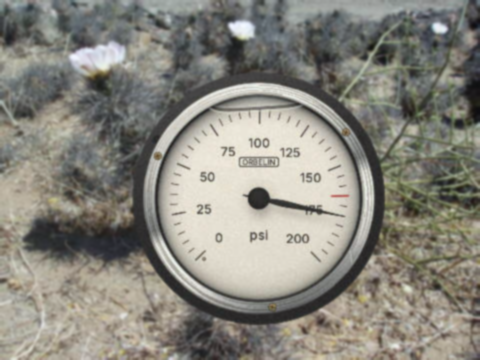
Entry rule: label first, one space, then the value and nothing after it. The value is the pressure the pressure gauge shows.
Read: 175 psi
